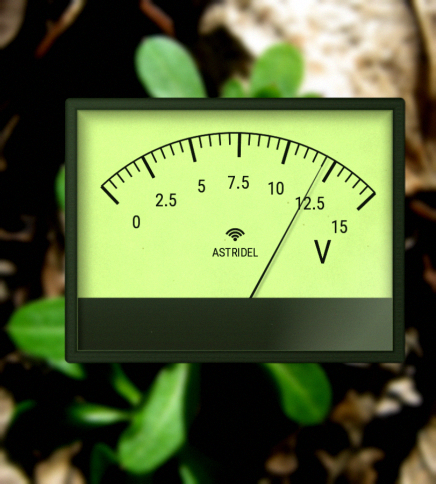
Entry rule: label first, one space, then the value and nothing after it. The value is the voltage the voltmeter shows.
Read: 12 V
